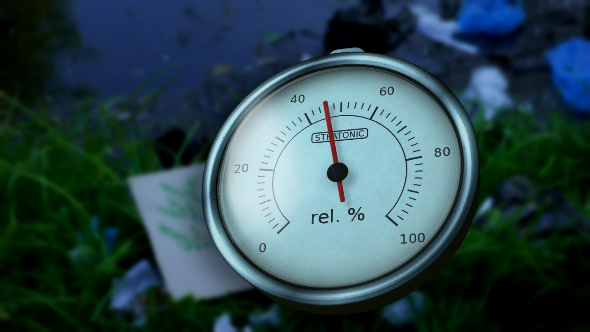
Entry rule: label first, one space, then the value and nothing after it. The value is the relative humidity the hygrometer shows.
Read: 46 %
